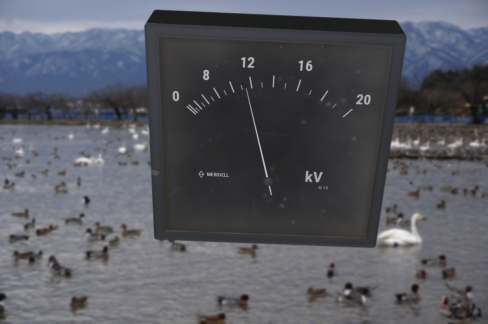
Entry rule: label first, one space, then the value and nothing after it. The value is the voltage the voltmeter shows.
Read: 11.5 kV
